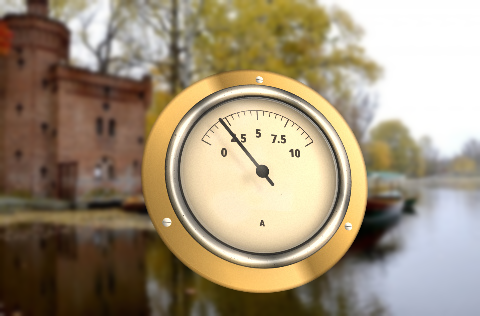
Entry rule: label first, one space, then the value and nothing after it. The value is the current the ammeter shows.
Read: 2 A
